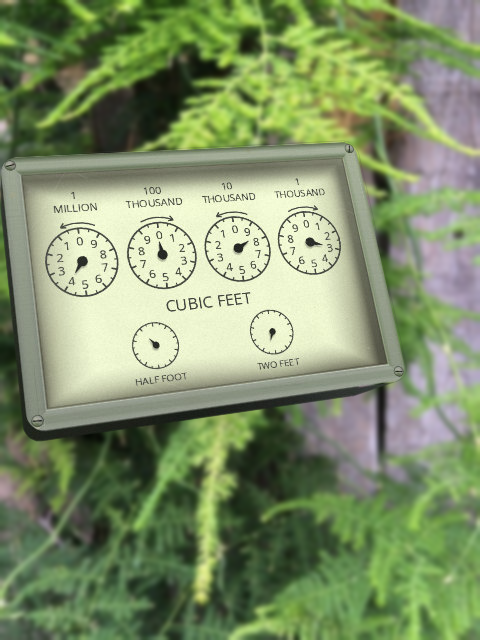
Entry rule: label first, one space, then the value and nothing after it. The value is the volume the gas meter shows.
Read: 398300 ft³
